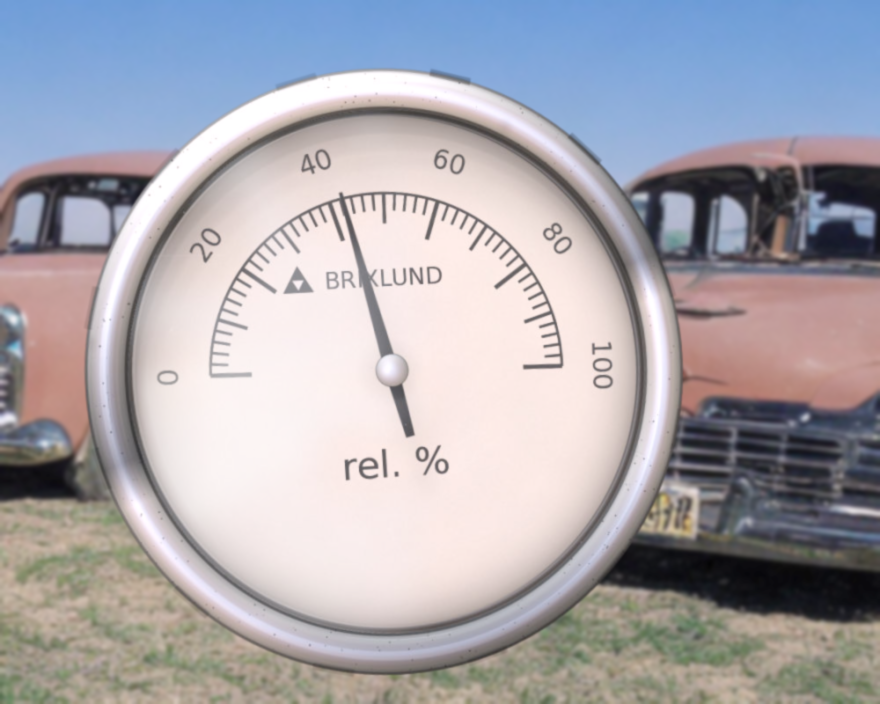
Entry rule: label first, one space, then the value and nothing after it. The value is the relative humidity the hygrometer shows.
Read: 42 %
